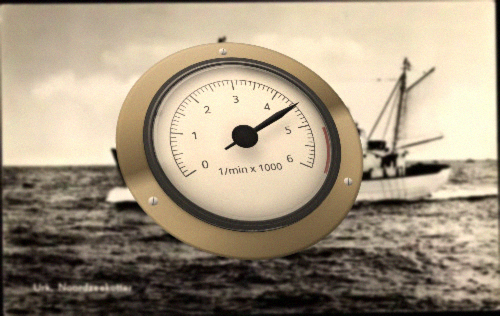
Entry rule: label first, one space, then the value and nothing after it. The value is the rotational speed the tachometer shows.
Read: 4500 rpm
